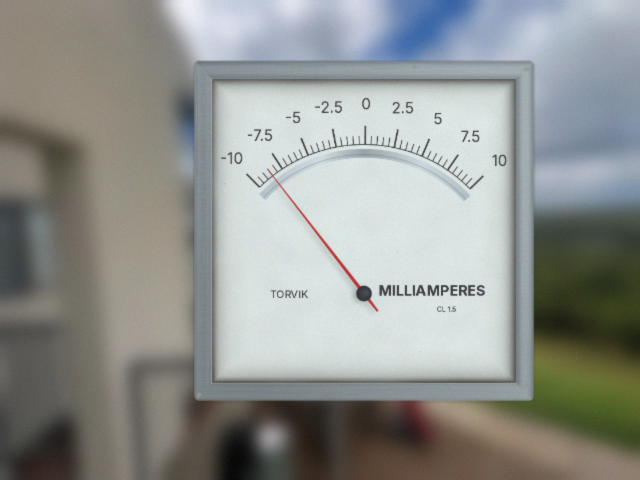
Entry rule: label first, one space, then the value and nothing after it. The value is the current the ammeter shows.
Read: -8.5 mA
